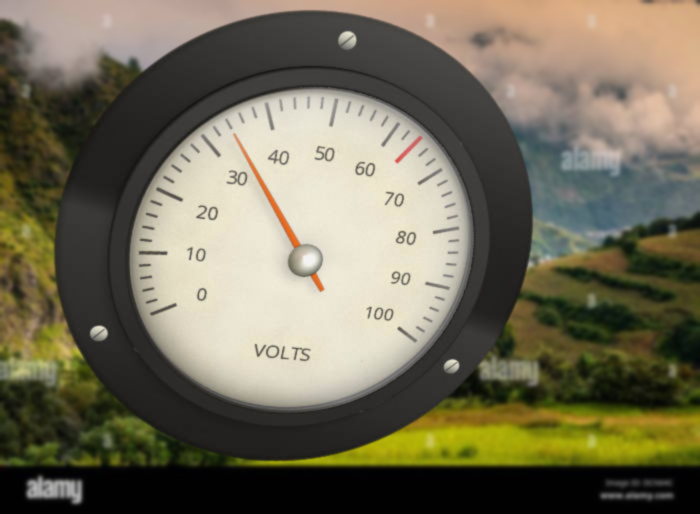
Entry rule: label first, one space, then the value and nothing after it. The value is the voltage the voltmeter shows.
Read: 34 V
